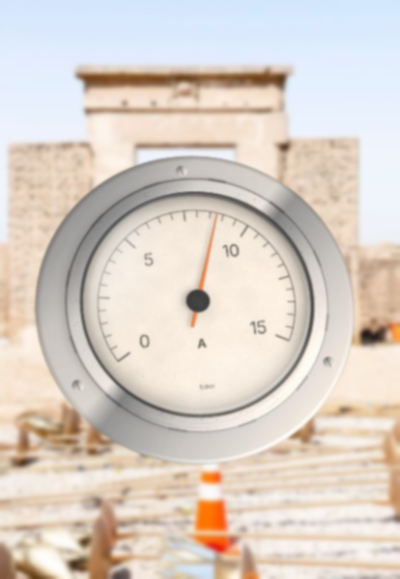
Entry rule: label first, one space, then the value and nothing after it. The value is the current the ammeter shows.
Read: 8.75 A
